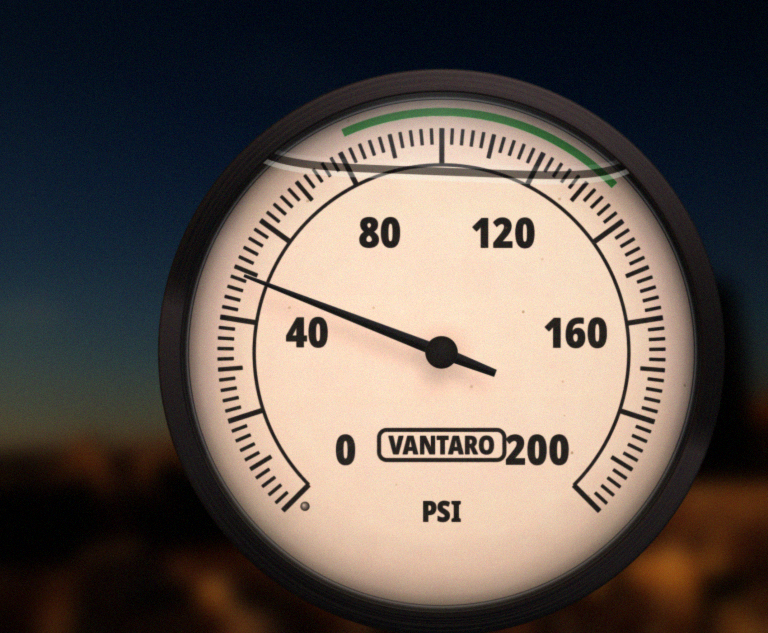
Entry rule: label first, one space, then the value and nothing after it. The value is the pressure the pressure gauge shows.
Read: 49 psi
